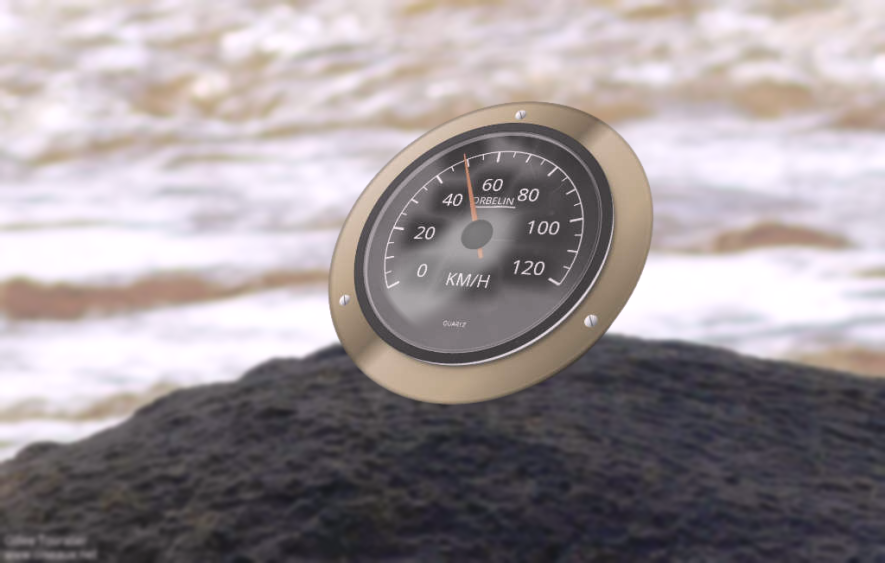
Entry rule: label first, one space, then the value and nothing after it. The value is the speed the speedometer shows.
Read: 50 km/h
